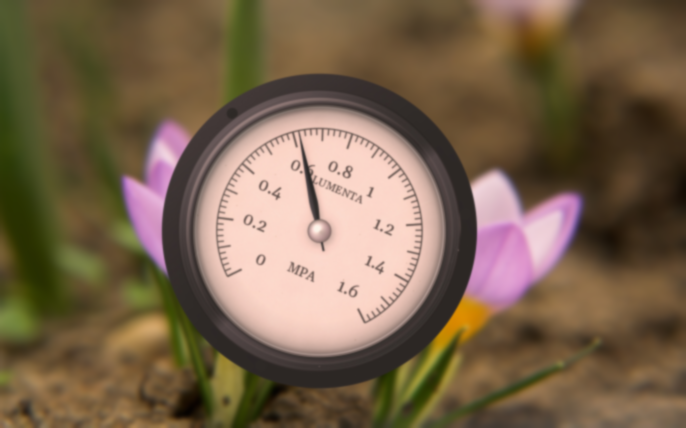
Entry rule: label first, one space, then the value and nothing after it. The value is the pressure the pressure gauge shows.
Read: 0.62 MPa
